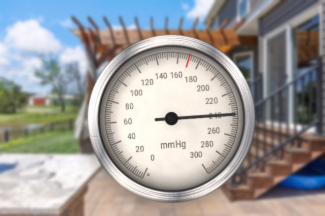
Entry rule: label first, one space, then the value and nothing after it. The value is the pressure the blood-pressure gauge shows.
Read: 240 mmHg
